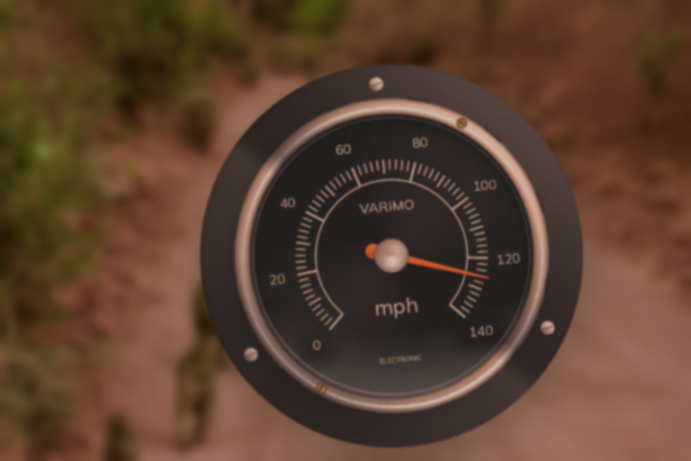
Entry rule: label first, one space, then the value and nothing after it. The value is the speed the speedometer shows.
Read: 126 mph
